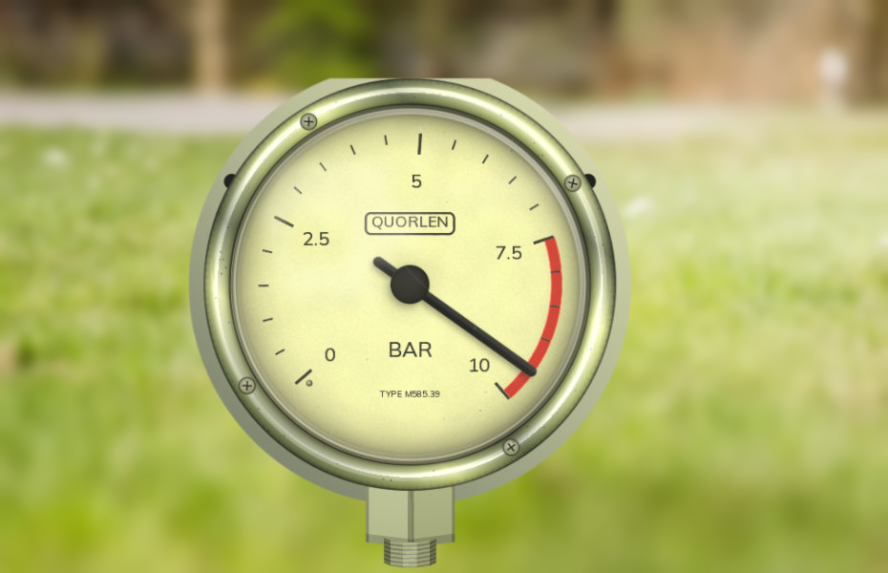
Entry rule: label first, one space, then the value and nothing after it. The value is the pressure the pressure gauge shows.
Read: 9.5 bar
